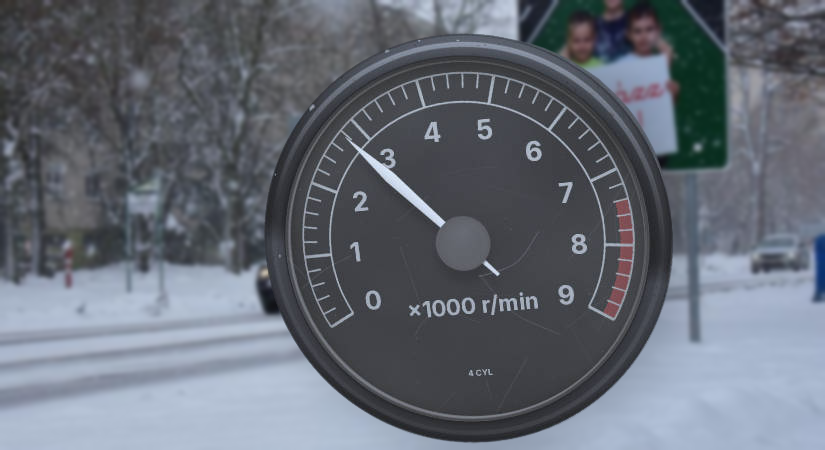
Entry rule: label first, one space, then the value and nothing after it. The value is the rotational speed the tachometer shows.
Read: 2800 rpm
